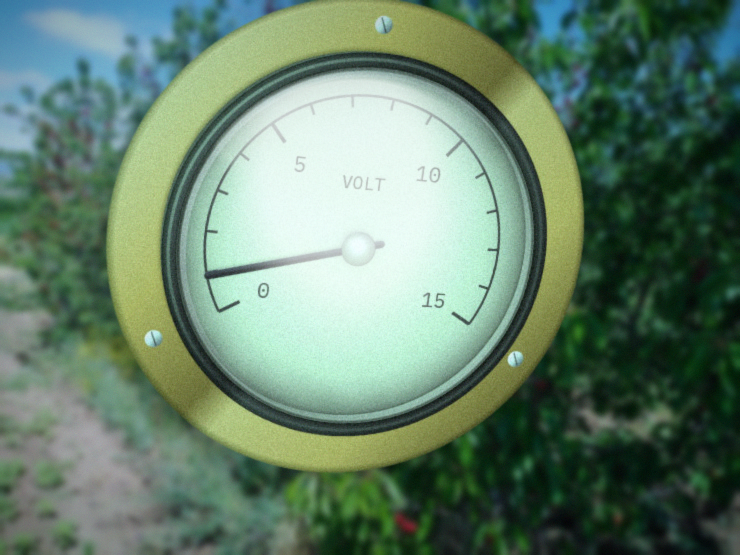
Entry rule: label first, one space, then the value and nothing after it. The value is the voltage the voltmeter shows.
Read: 1 V
